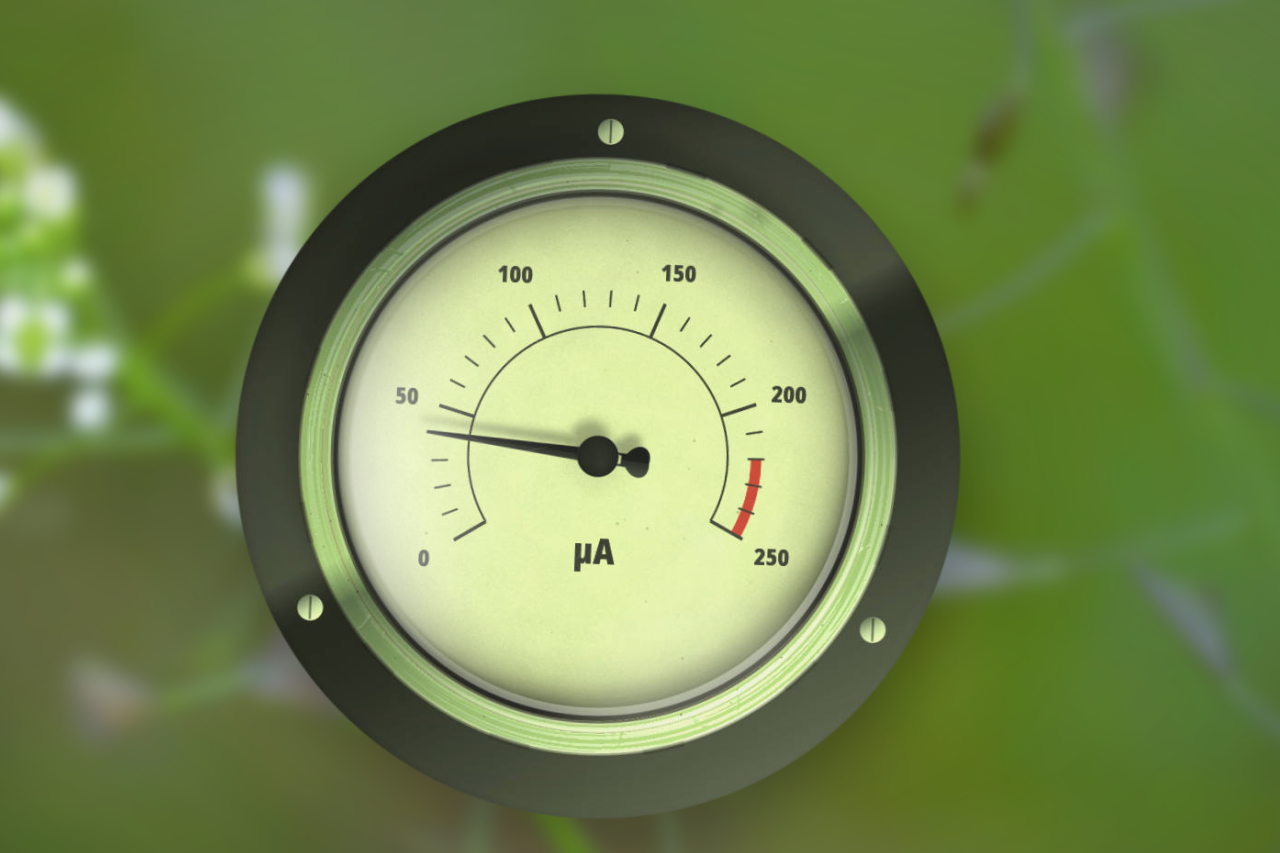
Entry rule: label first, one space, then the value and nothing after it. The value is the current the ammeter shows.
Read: 40 µA
